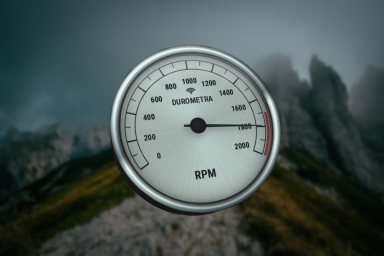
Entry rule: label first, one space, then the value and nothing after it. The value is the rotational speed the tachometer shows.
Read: 1800 rpm
